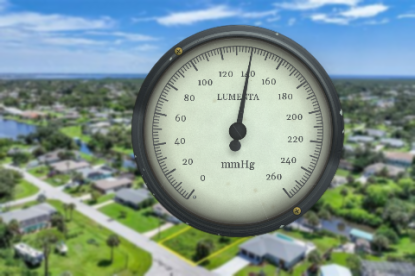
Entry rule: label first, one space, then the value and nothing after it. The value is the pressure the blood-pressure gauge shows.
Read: 140 mmHg
